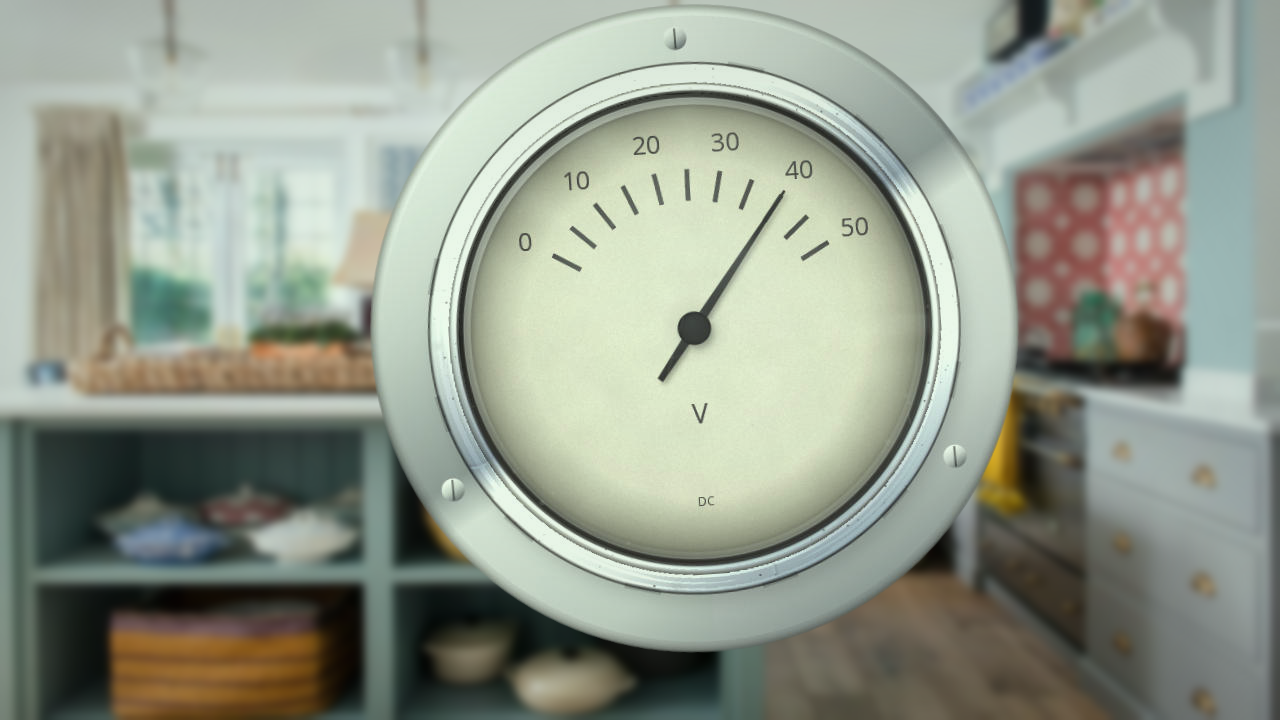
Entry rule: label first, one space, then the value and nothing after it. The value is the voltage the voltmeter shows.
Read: 40 V
